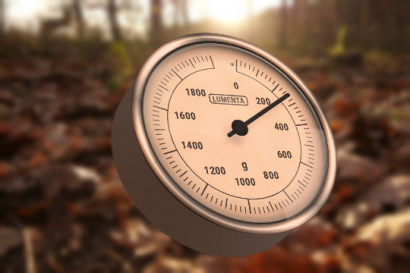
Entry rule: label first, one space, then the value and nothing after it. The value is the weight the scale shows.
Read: 260 g
